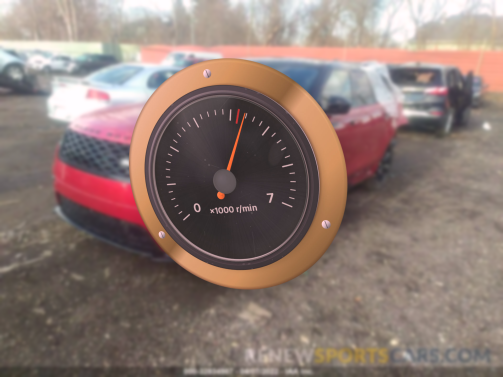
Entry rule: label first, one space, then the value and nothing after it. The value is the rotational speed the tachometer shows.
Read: 4400 rpm
